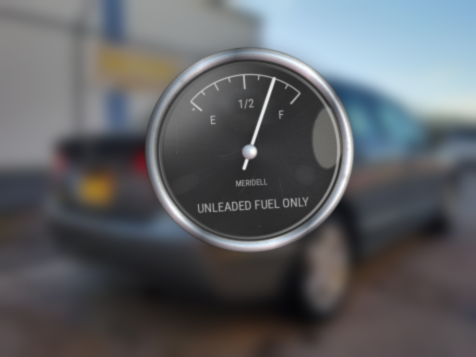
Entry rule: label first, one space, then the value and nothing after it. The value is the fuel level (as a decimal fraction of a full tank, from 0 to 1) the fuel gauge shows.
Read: 0.75
